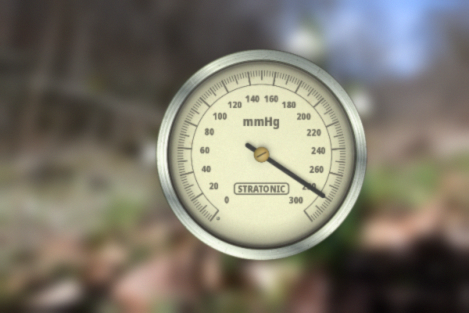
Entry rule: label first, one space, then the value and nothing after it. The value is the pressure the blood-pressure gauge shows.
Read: 280 mmHg
